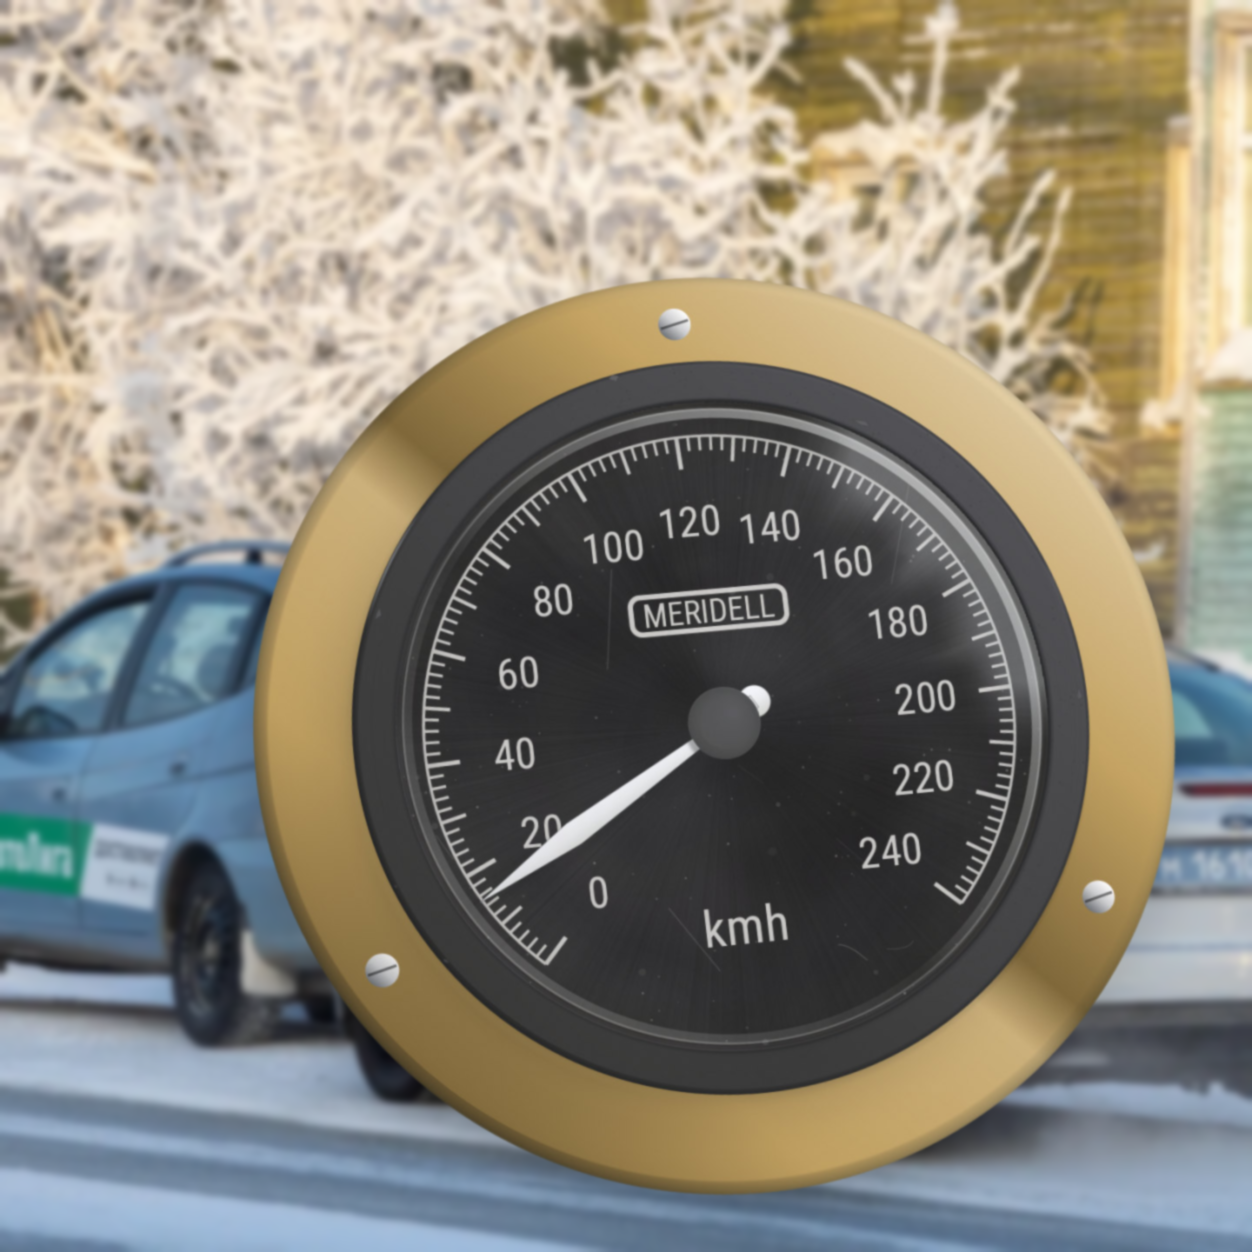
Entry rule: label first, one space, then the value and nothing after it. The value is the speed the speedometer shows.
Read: 15 km/h
